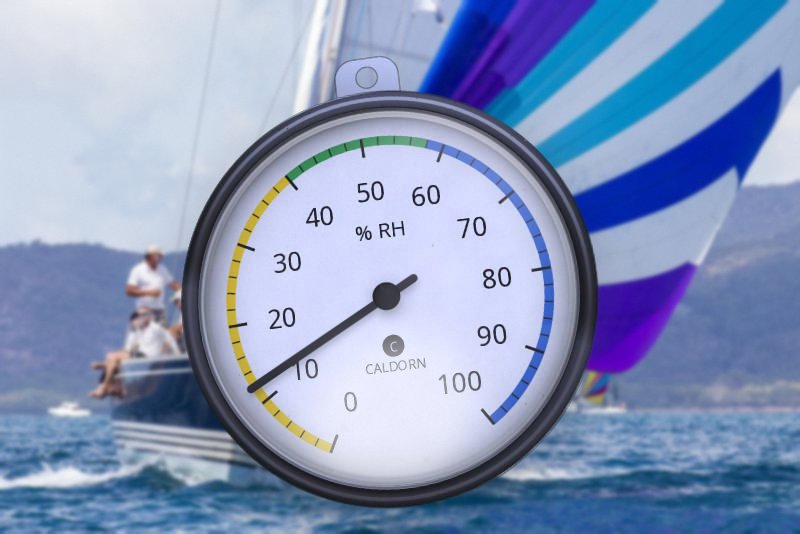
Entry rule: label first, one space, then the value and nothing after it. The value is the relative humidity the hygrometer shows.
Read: 12 %
